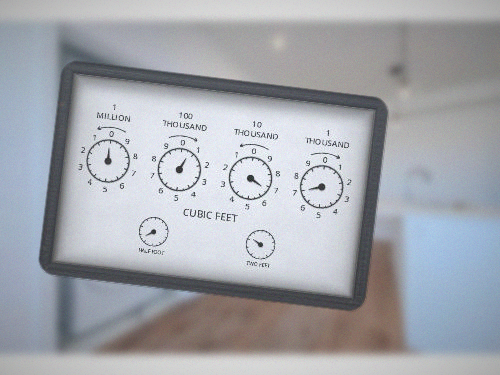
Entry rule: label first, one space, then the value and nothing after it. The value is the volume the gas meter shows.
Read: 6700 ft³
